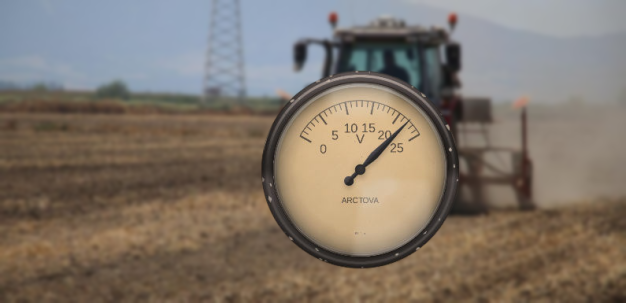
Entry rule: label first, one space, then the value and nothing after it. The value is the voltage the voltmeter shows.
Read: 22 V
